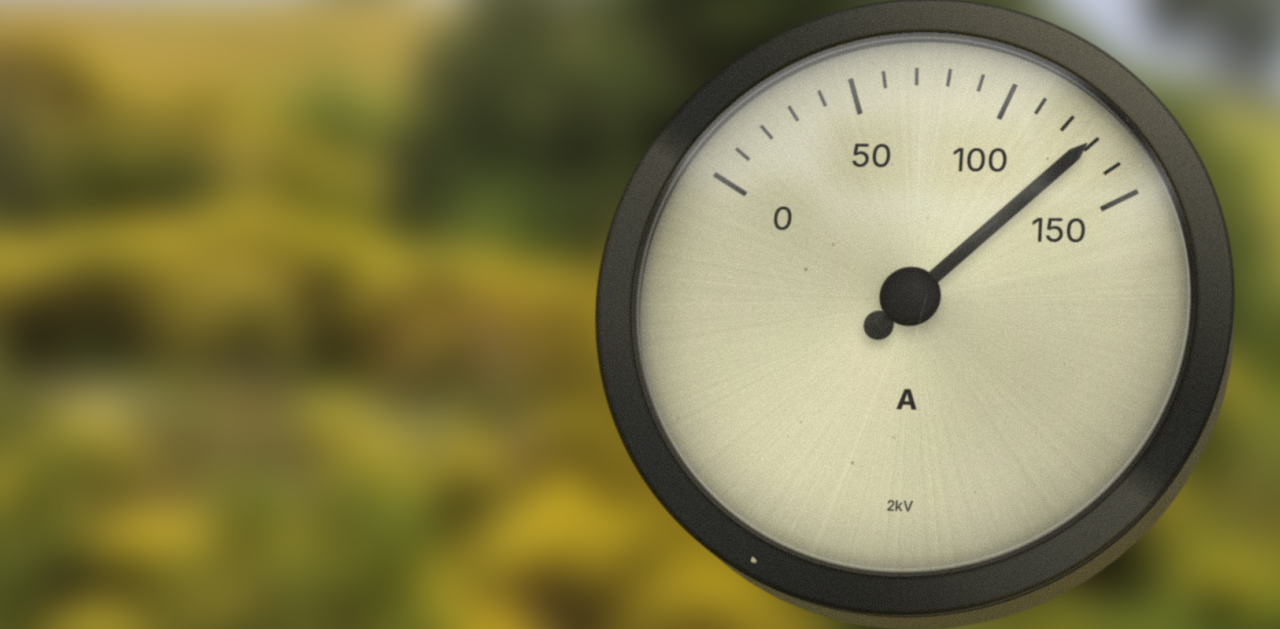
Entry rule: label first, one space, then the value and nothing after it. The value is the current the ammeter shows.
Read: 130 A
